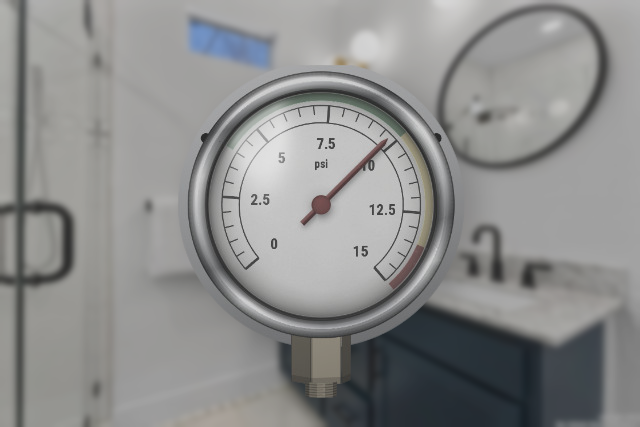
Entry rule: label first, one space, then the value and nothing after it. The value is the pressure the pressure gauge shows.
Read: 9.75 psi
